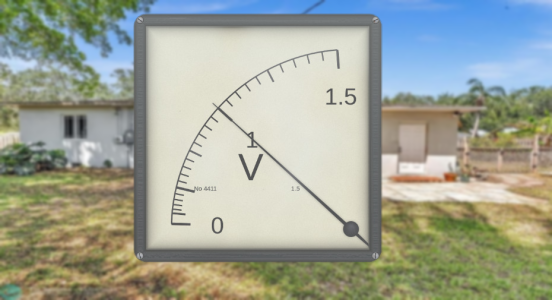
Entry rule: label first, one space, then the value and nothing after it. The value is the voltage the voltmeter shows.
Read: 1 V
